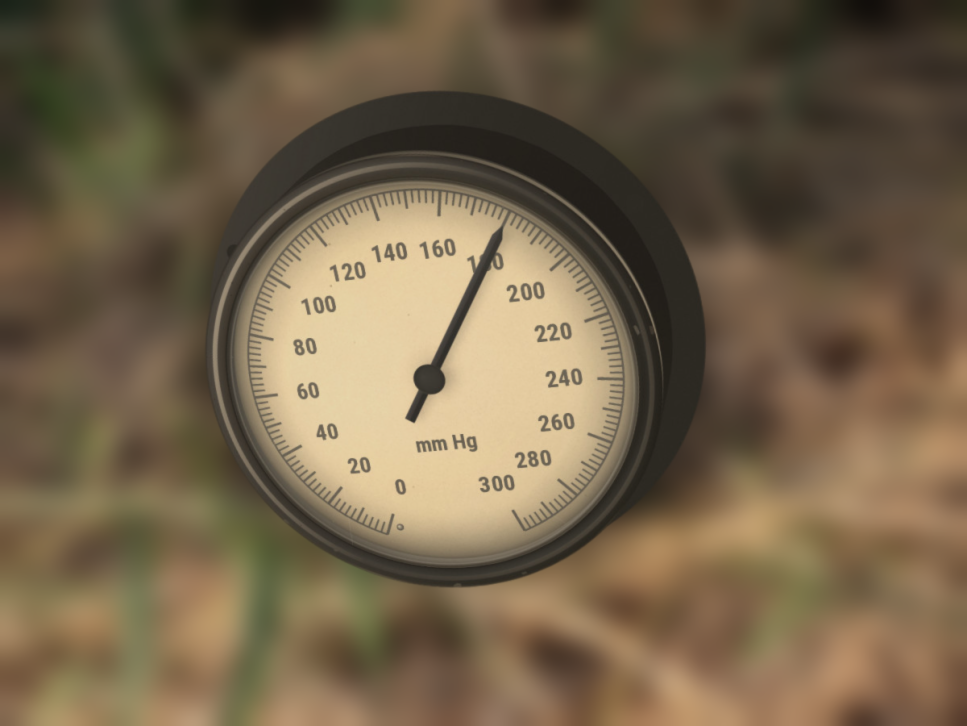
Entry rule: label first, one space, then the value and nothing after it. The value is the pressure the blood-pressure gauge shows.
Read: 180 mmHg
